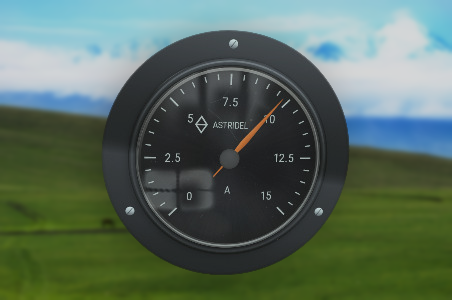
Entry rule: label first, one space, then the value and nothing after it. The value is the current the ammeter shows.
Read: 9.75 A
